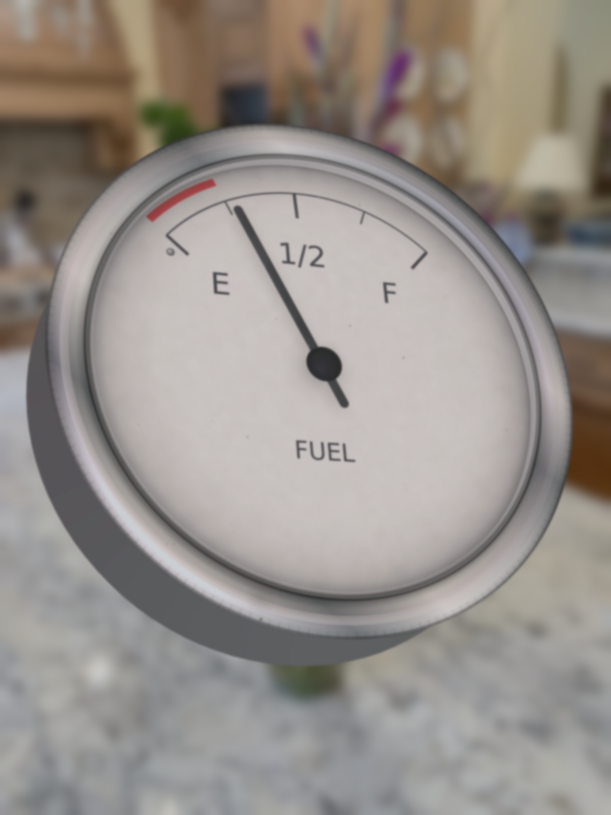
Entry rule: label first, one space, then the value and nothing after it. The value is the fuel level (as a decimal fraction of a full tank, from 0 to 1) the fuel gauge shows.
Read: 0.25
